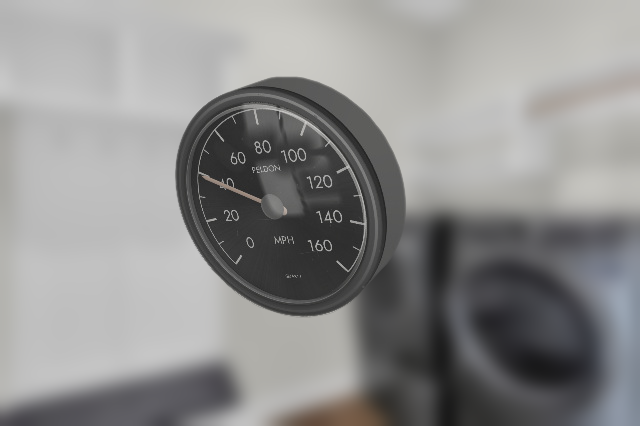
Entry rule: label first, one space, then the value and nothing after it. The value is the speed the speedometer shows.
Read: 40 mph
